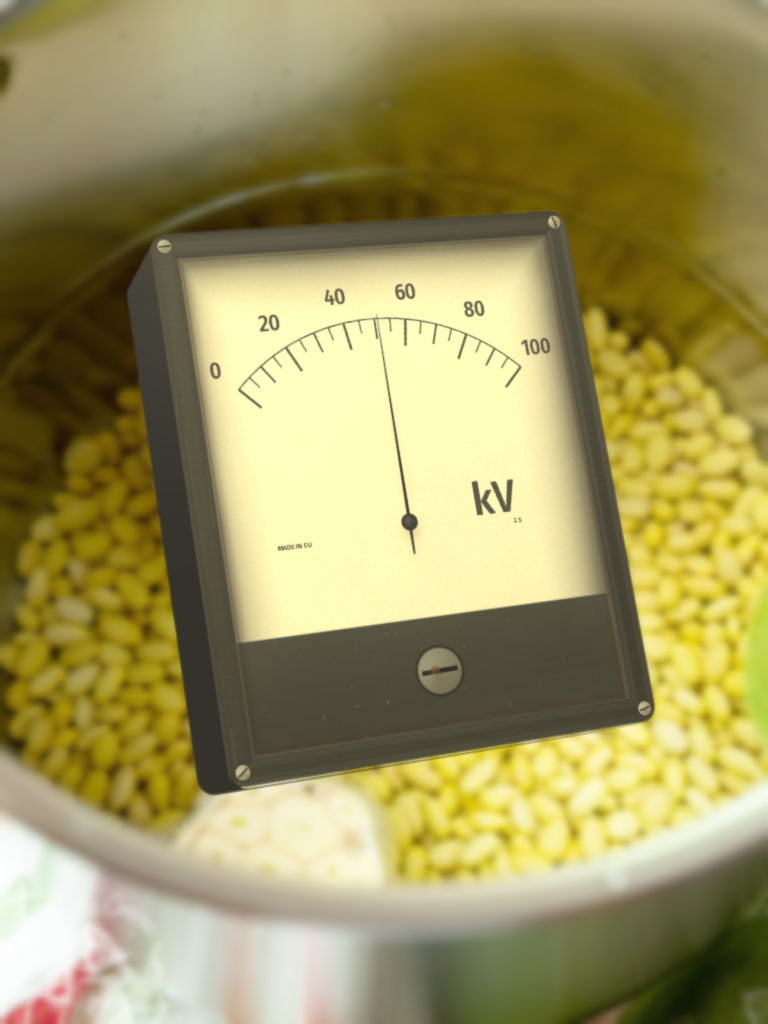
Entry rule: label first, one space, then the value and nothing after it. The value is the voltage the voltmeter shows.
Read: 50 kV
